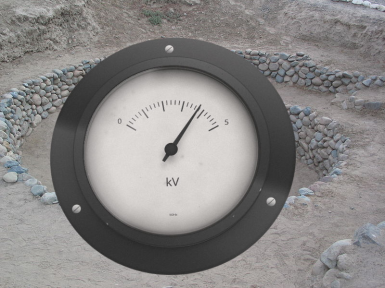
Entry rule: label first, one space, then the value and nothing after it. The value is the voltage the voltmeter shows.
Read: 3.8 kV
